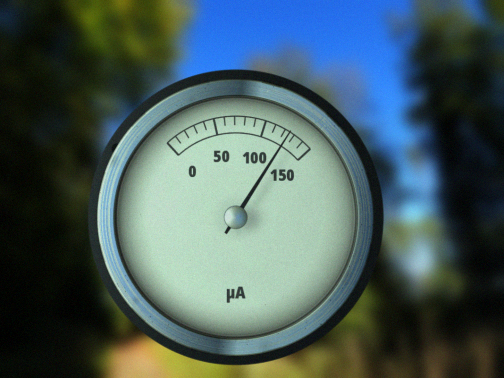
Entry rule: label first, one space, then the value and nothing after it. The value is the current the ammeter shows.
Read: 125 µA
